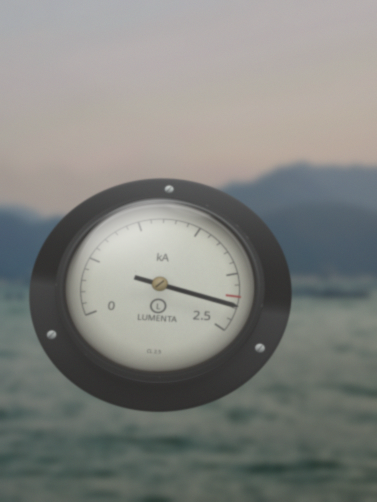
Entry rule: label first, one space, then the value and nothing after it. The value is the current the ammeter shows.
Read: 2.3 kA
